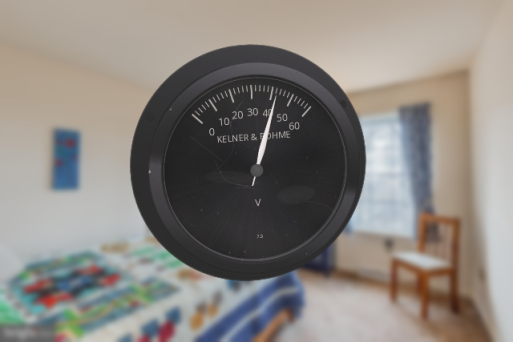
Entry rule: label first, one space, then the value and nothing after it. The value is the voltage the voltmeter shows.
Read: 42 V
